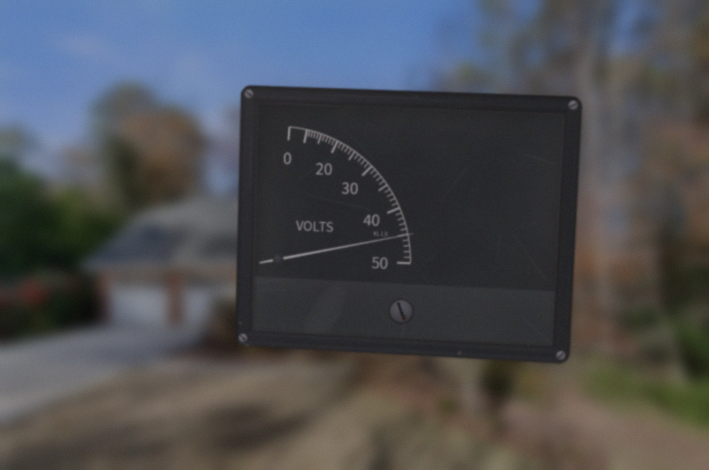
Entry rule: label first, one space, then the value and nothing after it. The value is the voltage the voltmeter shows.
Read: 45 V
